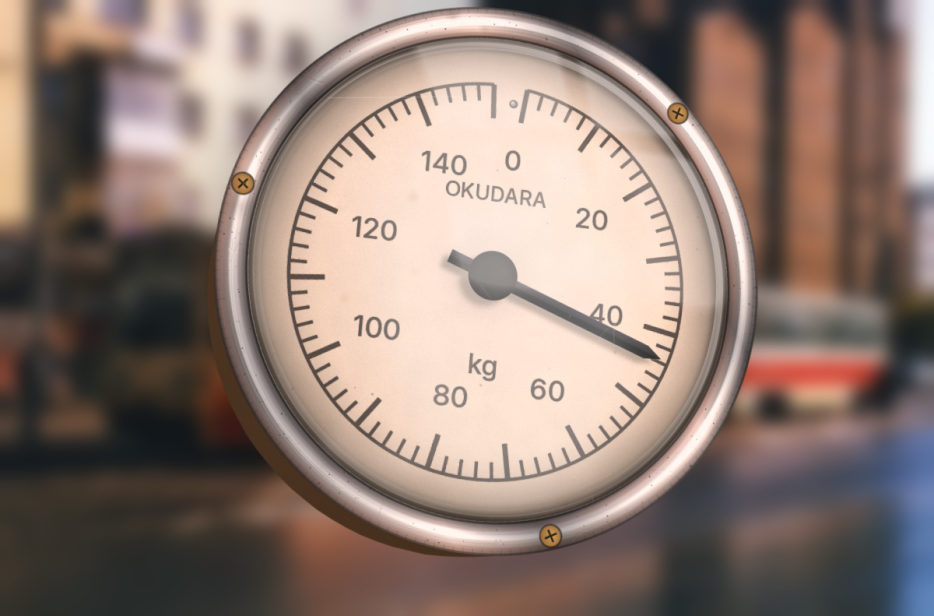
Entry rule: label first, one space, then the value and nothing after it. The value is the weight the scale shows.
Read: 44 kg
